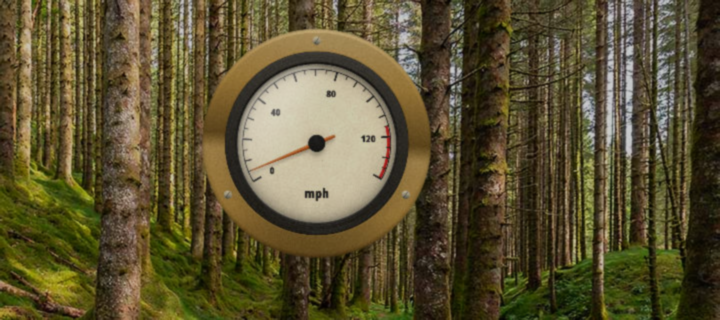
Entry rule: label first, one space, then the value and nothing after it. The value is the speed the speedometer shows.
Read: 5 mph
